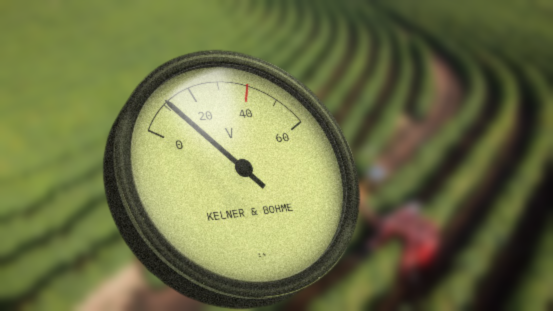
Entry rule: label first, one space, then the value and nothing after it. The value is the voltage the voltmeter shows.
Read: 10 V
